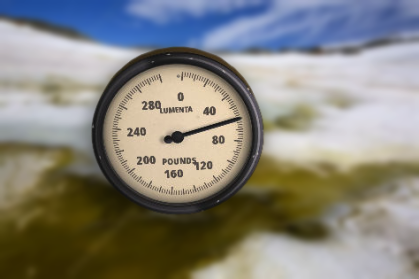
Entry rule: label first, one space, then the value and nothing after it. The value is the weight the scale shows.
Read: 60 lb
